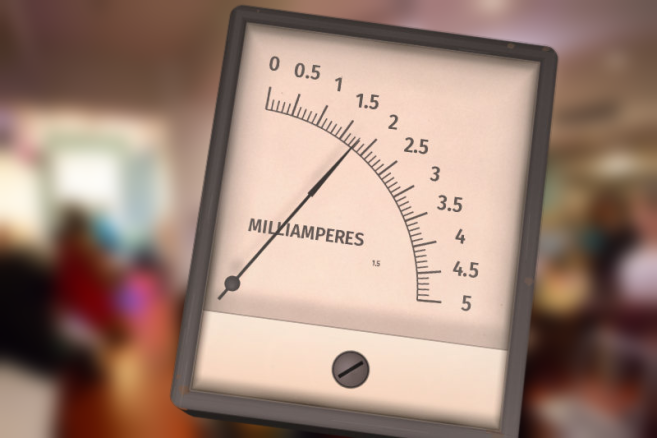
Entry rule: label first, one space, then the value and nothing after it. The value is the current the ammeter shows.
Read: 1.8 mA
